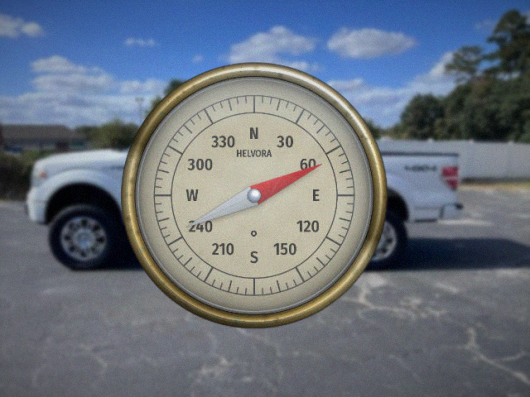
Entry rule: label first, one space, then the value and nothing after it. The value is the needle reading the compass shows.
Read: 65 °
